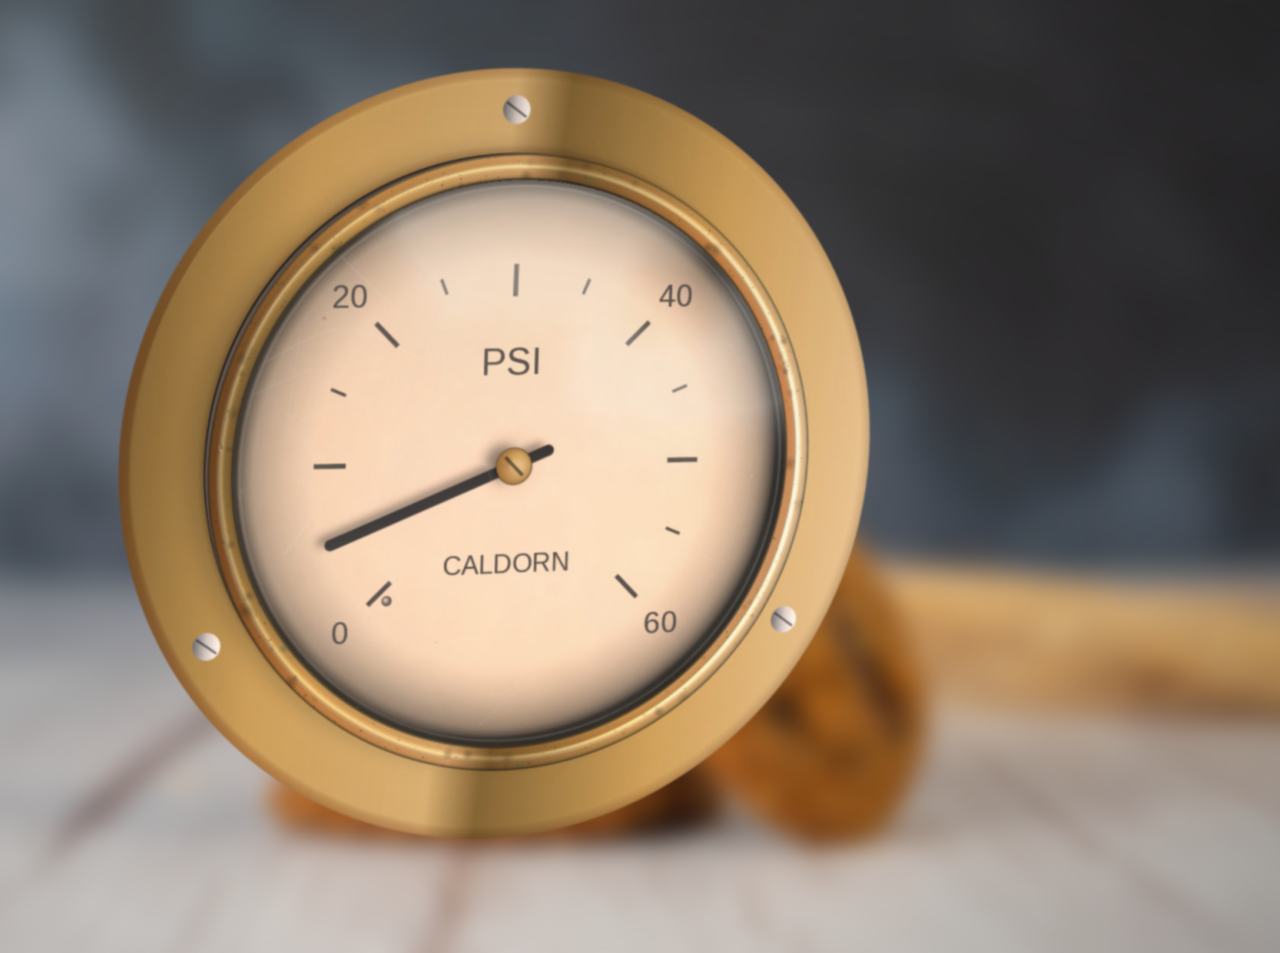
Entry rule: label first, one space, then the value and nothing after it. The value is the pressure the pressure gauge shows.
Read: 5 psi
